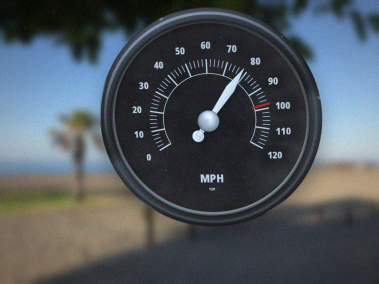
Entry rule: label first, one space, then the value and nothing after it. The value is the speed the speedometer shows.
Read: 78 mph
